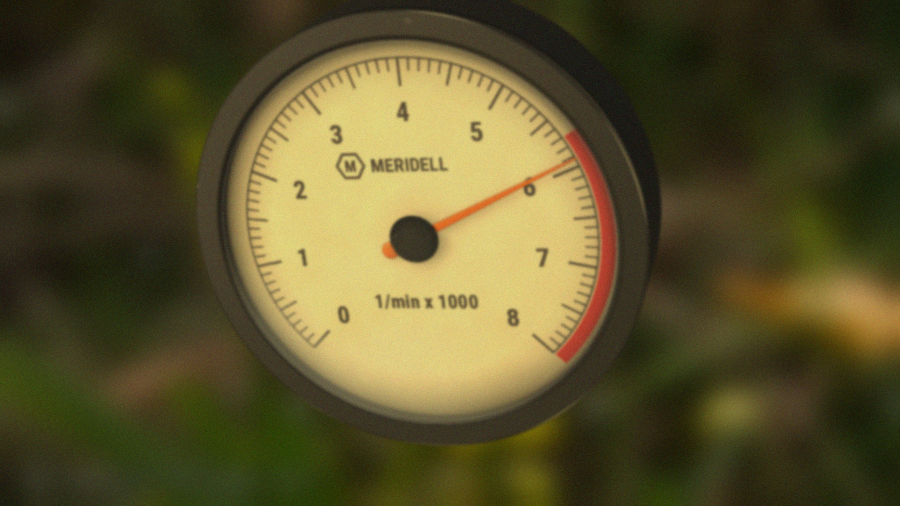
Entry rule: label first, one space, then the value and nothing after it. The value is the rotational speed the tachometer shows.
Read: 5900 rpm
